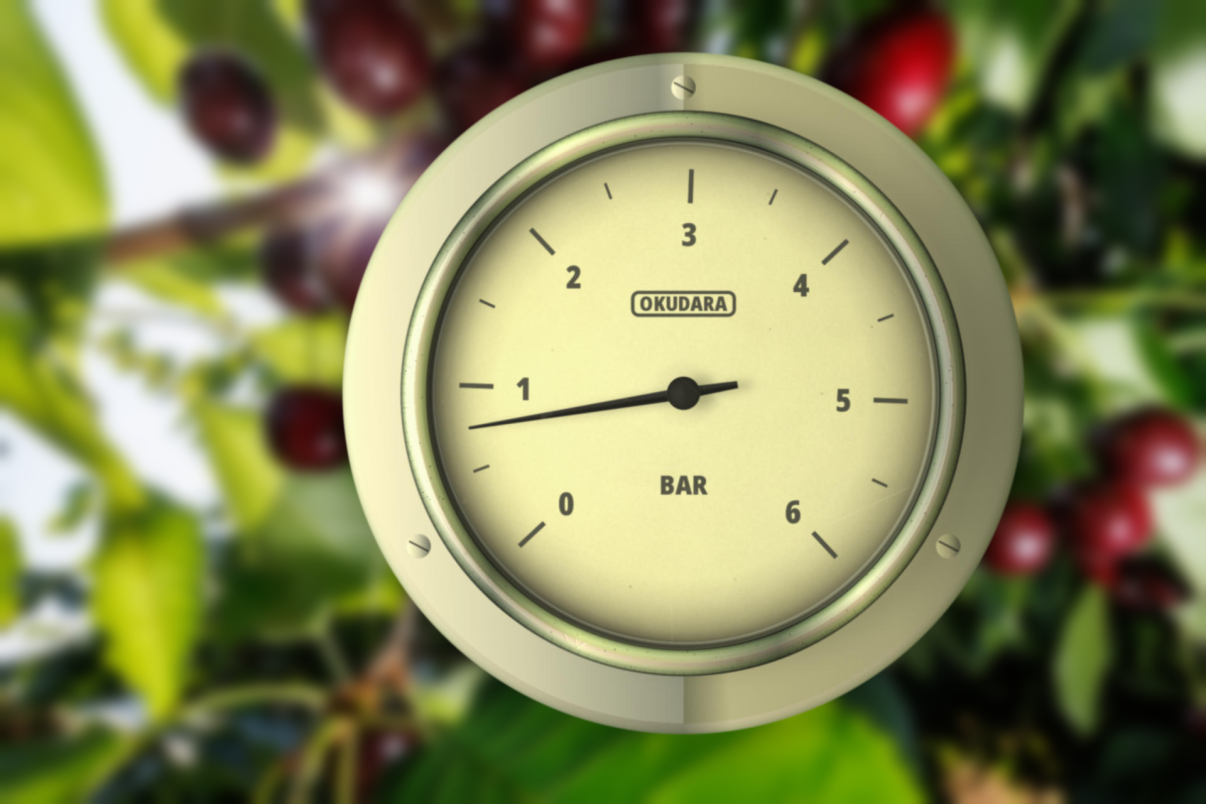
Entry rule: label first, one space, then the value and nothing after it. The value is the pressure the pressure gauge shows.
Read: 0.75 bar
